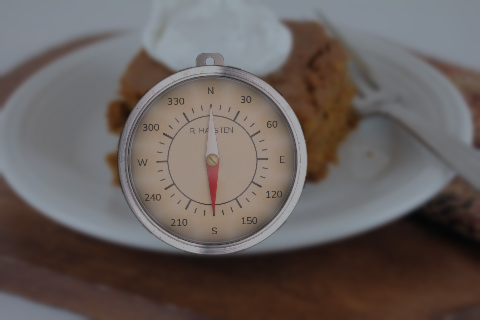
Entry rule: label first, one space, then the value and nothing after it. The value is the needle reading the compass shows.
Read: 180 °
